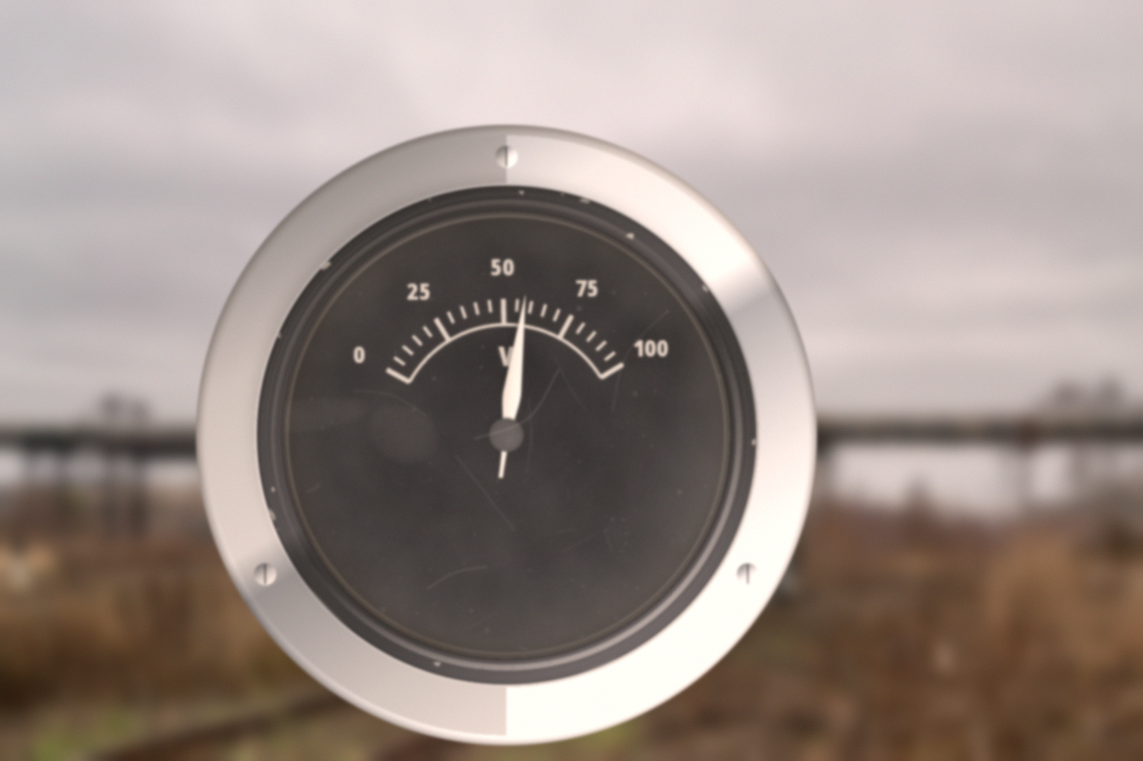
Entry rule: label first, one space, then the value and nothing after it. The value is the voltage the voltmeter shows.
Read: 57.5 V
